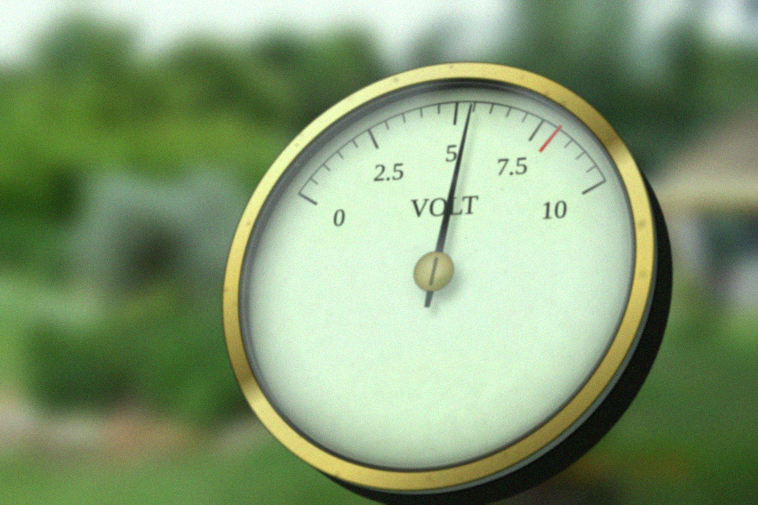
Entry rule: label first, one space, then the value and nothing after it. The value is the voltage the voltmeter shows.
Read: 5.5 V
